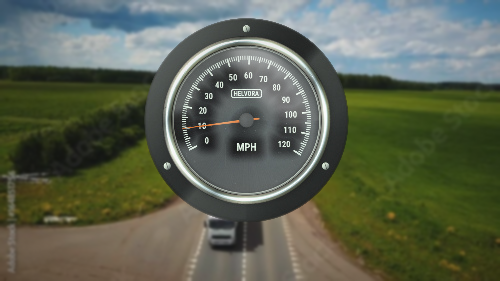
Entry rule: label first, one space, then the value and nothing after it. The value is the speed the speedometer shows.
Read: 10 mph
